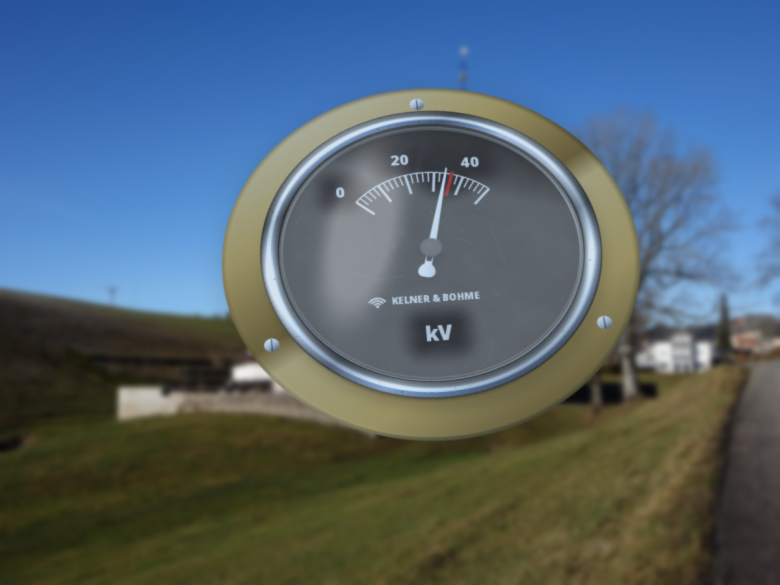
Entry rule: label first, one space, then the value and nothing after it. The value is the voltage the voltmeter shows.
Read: 34 kV
